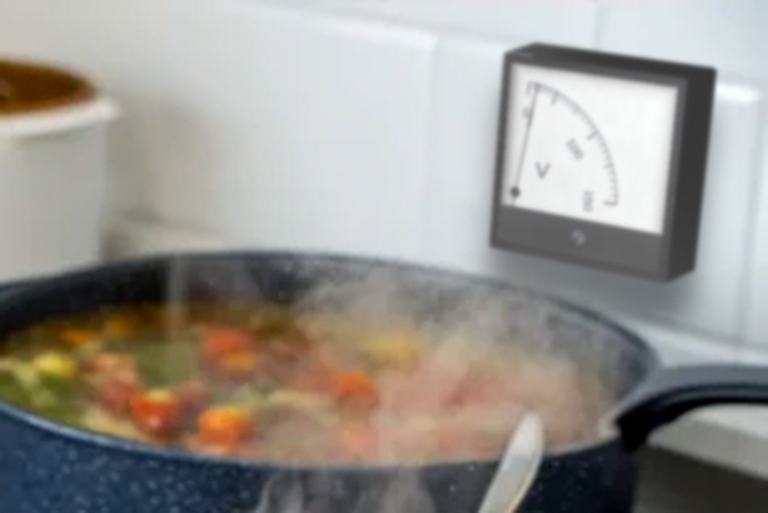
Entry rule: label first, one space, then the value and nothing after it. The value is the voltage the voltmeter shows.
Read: 25 V
